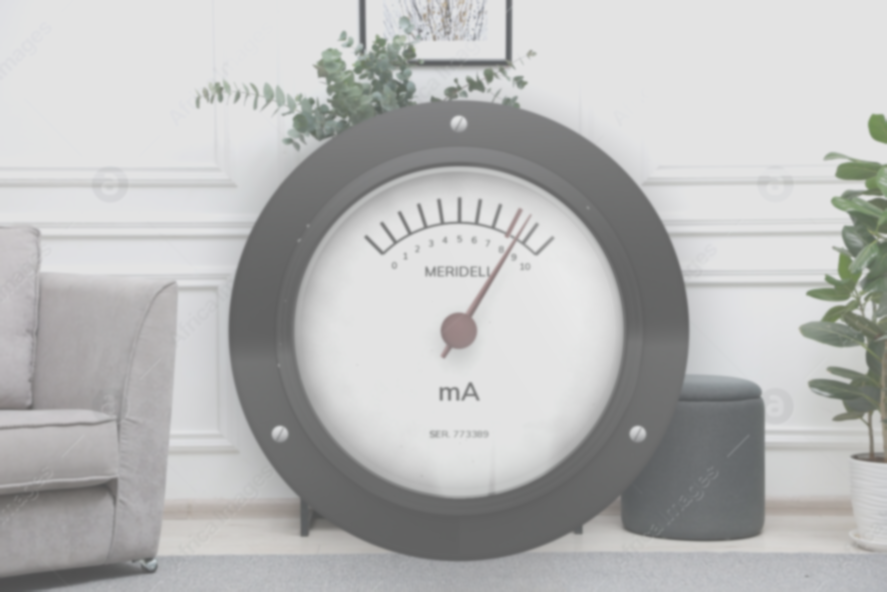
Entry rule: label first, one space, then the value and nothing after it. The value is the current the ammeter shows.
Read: 8.5 mA
